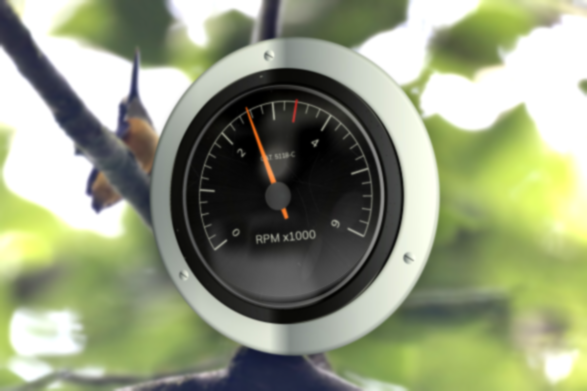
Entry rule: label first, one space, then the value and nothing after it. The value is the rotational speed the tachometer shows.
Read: 2600 rpm
